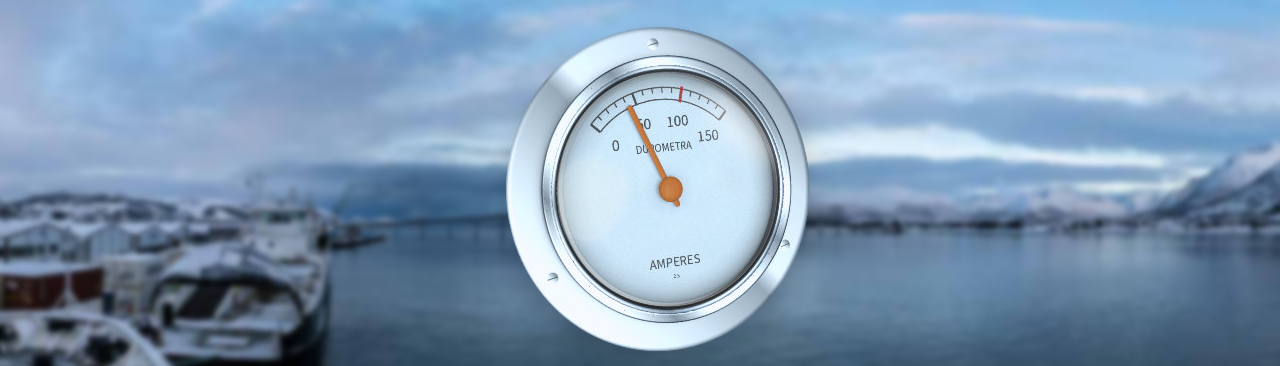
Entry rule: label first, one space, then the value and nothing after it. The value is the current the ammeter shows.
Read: 40 A
